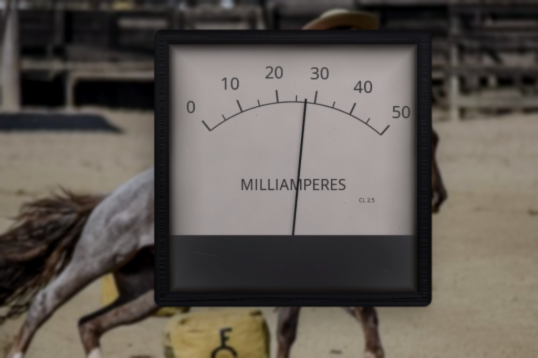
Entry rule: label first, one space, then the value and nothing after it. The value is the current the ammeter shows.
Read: 27.5 mA
